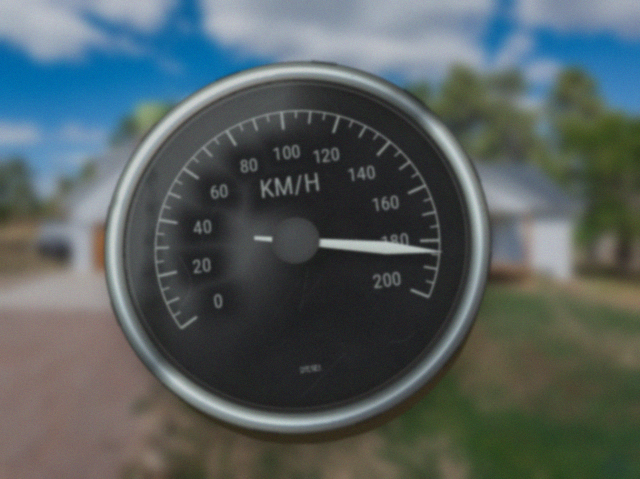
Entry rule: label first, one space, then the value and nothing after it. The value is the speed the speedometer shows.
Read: 185 km/h
